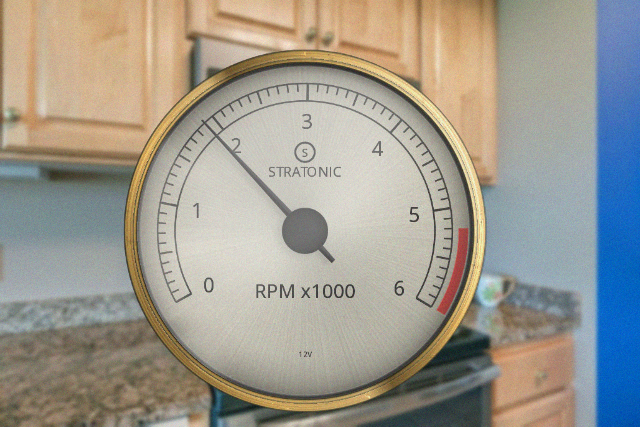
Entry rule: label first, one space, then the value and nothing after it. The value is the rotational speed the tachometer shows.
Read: 1900 rpm
